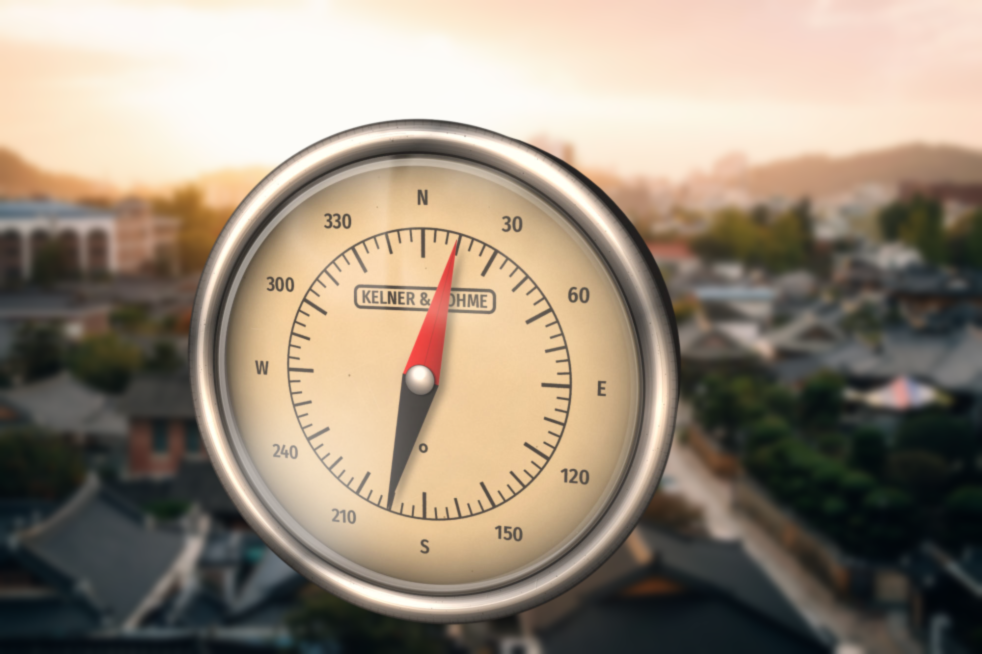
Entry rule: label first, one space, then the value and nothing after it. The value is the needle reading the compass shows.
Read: 15 °
